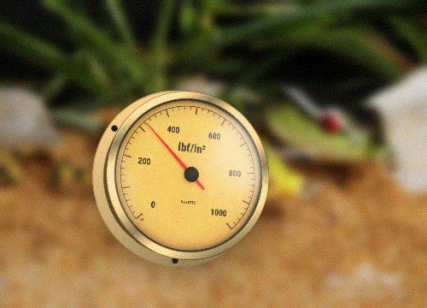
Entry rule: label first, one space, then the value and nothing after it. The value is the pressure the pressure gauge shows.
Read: 320 psi
